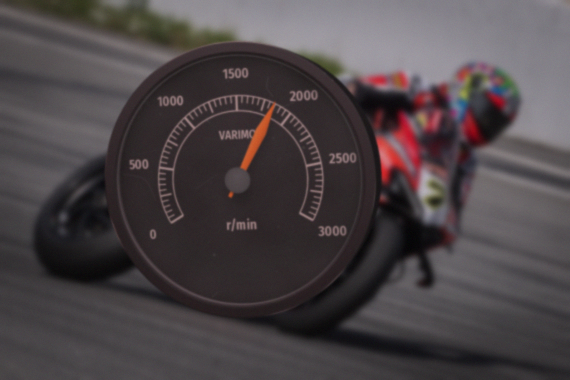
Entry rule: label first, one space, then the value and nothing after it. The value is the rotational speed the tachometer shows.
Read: 1850 rpm
